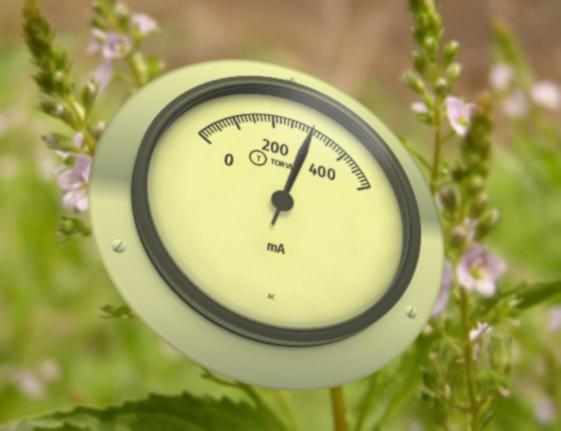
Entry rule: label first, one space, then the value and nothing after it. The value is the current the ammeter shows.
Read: 300 mA
